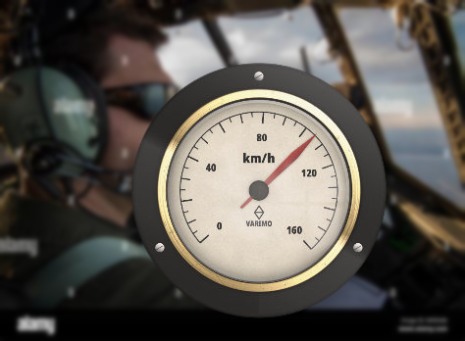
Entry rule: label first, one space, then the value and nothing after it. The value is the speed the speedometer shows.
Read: 105 km/h
